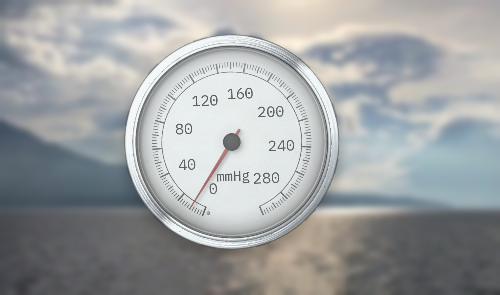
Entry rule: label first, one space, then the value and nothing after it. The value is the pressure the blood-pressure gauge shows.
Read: 10 mmHg
